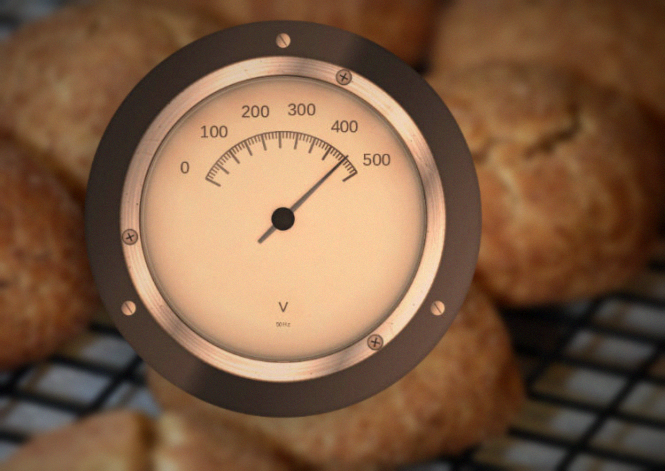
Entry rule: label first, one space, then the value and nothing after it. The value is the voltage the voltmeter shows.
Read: 450 V
